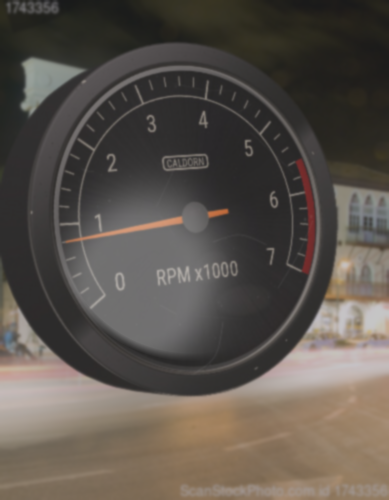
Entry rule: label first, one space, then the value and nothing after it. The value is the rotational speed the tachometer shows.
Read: 800 rpm
